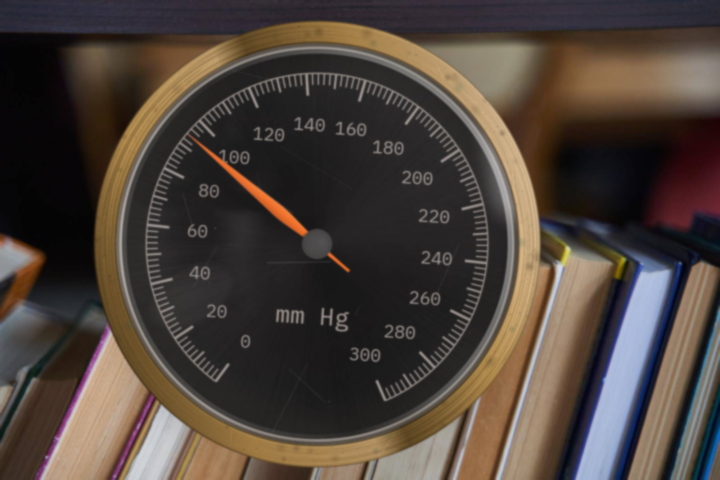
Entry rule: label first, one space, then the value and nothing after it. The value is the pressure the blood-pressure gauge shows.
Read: 94 mmHg
